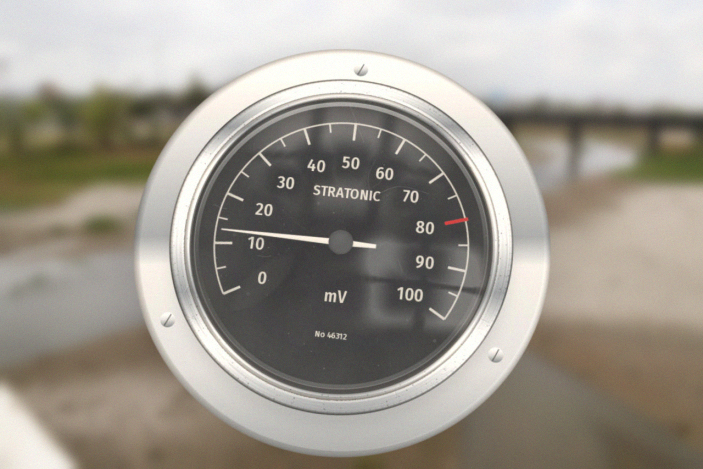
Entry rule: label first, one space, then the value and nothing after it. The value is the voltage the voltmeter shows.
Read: 12.5 mV
